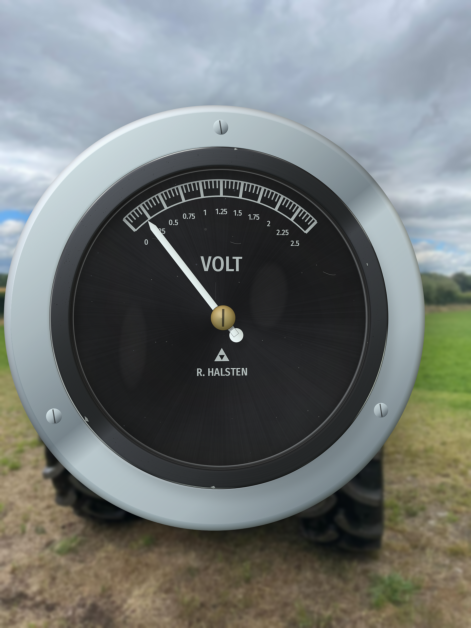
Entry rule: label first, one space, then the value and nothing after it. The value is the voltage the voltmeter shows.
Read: 0.2 V
